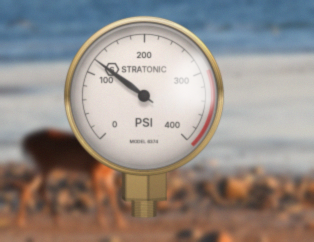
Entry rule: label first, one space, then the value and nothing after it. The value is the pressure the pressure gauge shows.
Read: 120 psi
